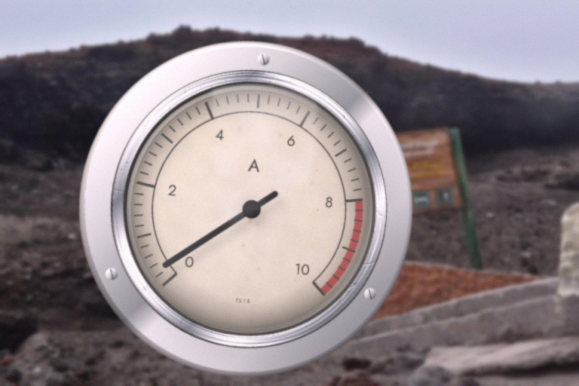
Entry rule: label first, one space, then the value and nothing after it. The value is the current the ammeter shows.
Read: 0.3 A
